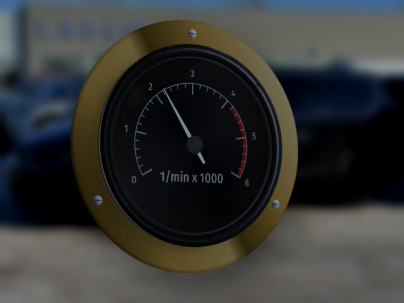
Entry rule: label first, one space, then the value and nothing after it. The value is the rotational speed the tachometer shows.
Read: 2200 rpm
